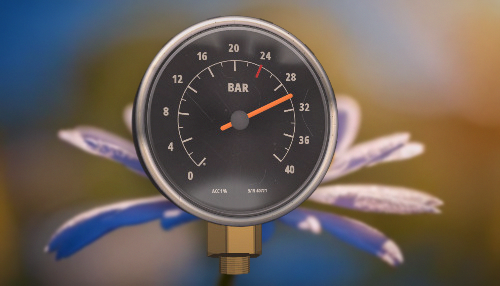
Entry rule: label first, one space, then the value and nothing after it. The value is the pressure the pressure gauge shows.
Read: 30 bar
